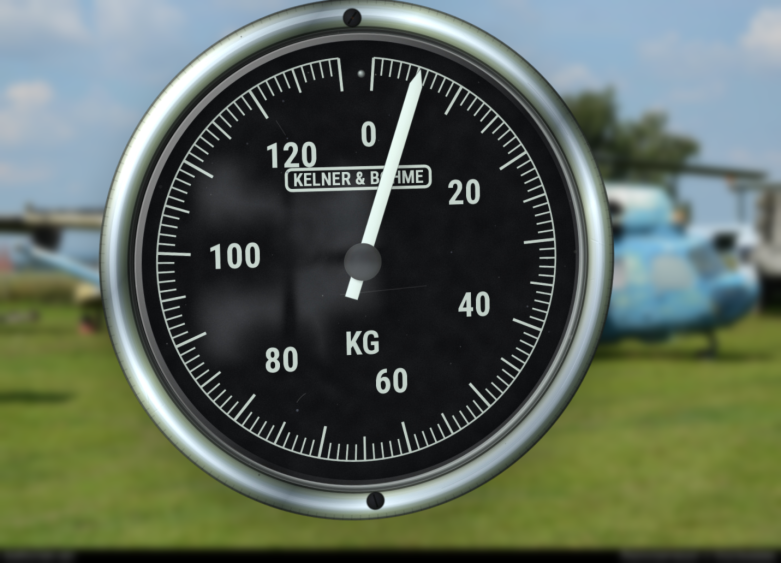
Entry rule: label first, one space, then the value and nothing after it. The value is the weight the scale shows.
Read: 5 kg
